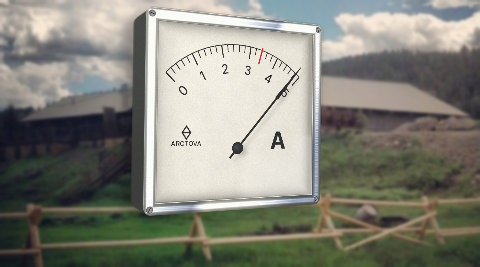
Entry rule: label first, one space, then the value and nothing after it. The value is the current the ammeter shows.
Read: 4.8 A
